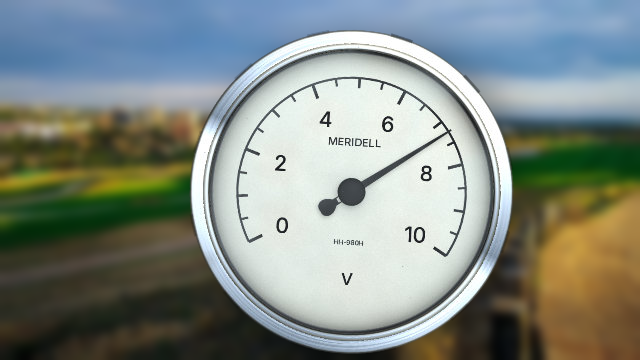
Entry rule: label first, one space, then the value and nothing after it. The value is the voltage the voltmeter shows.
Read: 7.25 V
